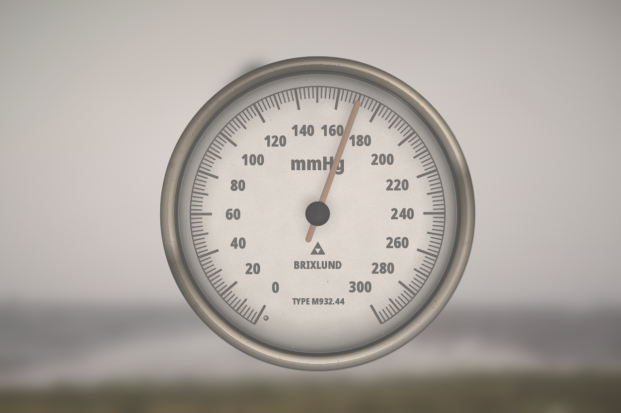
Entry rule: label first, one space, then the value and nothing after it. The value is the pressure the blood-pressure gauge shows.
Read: 170 mmHg
